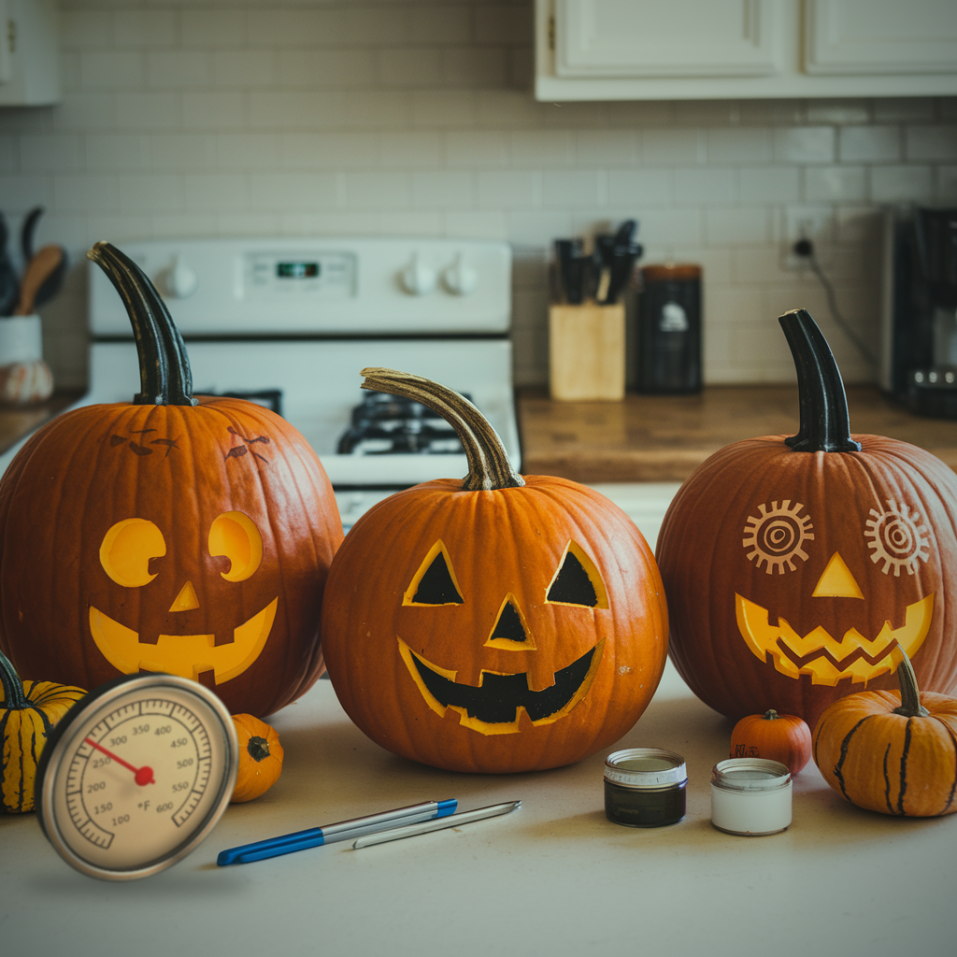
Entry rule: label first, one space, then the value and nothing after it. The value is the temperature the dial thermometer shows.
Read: 270 °F
